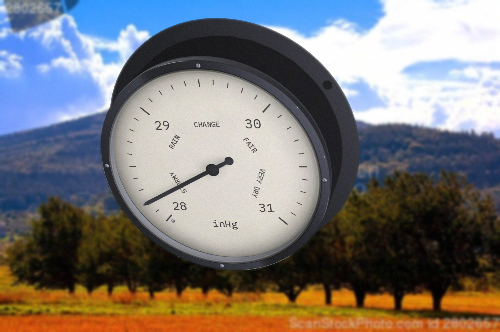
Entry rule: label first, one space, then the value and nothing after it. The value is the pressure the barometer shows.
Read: 28.2 inHg
